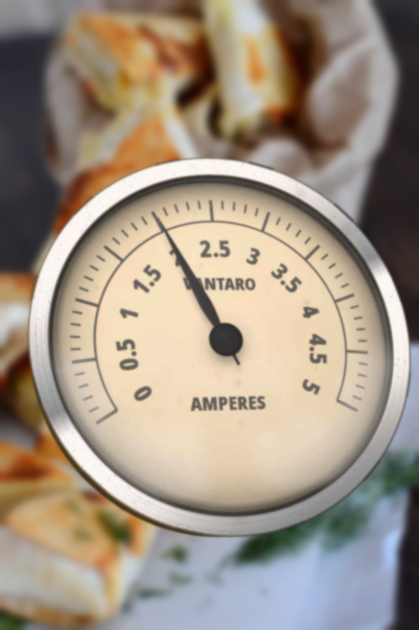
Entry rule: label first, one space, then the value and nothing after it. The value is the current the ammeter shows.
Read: 2 A
